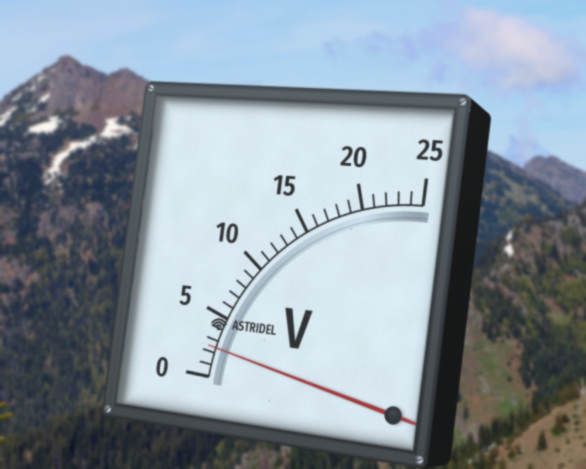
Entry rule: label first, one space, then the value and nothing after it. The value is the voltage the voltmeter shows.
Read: 2.5 V
